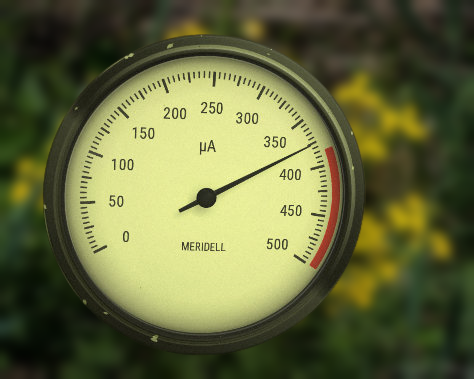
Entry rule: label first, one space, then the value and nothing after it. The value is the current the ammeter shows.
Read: 375 µA
